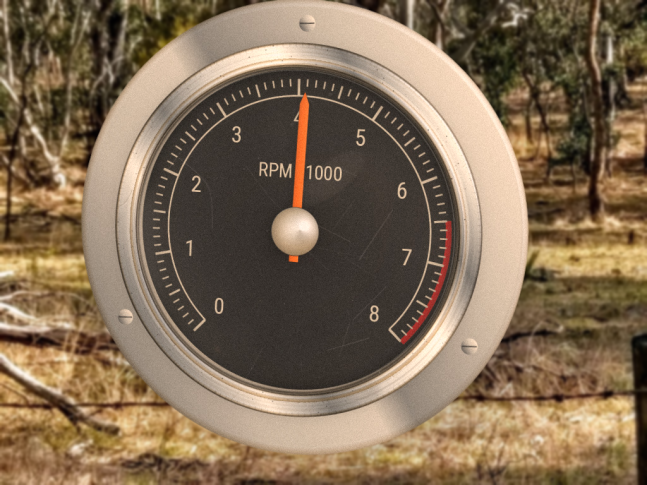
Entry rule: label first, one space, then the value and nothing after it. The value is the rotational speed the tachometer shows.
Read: 4100 rpm
